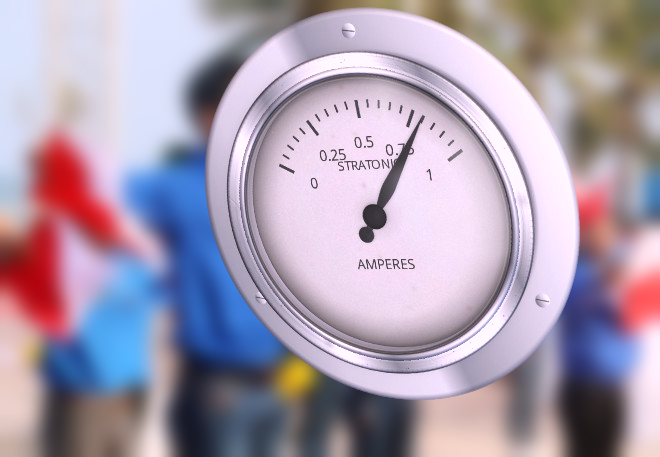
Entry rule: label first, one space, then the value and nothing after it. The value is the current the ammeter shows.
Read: 0.8 A
